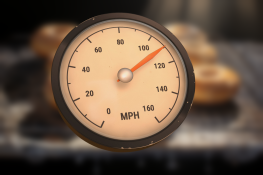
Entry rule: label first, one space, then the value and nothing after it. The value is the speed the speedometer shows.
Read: 110 mph
